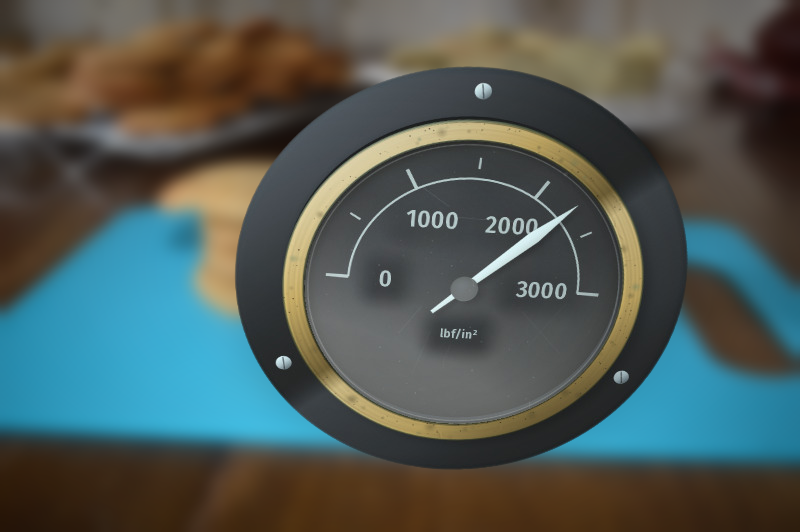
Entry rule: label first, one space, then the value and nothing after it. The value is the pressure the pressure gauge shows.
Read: 2250 psi
